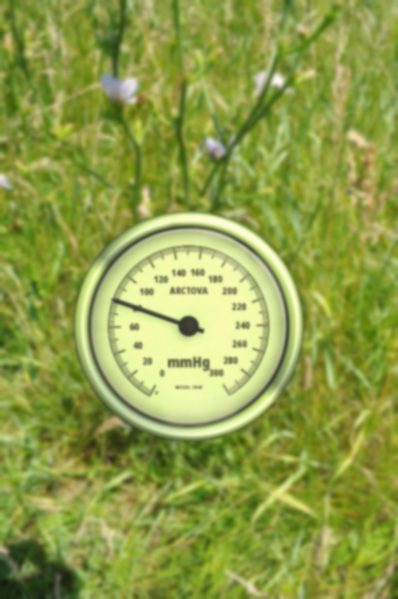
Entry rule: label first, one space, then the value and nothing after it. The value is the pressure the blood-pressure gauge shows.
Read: 80 mmHg
